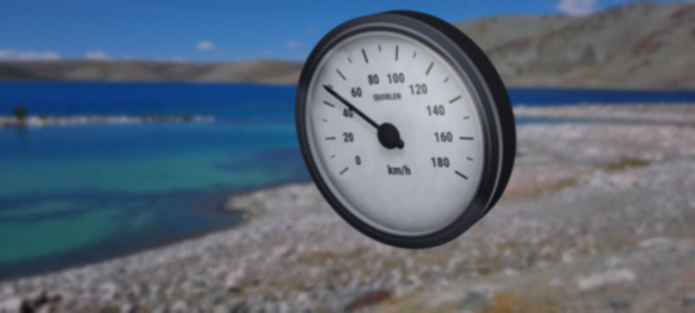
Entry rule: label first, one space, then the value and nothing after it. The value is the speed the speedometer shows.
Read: 50 km/h
